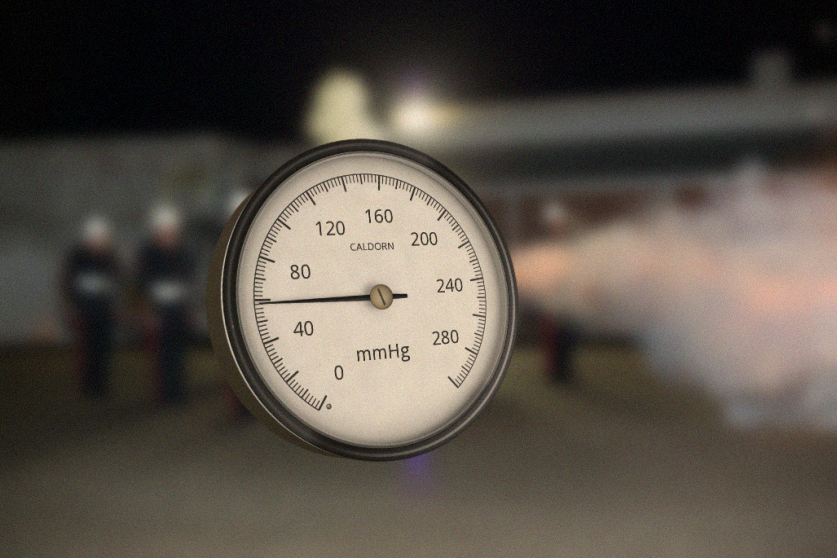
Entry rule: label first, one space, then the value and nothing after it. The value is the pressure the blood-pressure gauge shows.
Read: 58 mmHg
